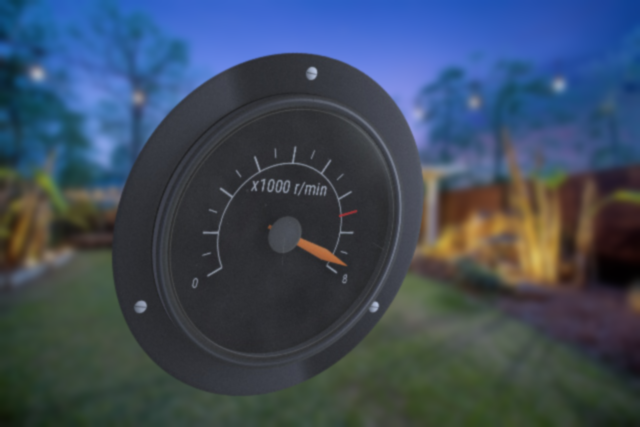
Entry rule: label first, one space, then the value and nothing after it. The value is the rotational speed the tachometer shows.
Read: 7750 rpm
